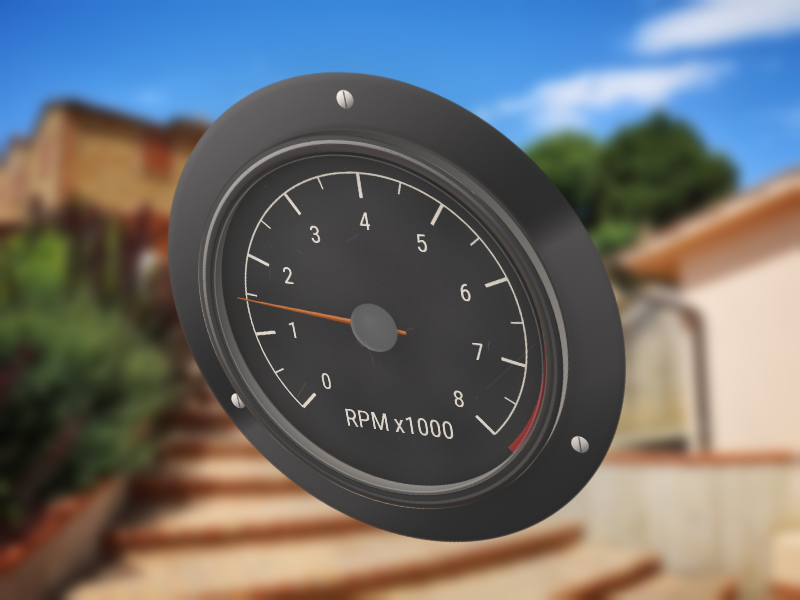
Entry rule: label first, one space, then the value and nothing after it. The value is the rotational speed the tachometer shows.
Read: 1500 rpm
